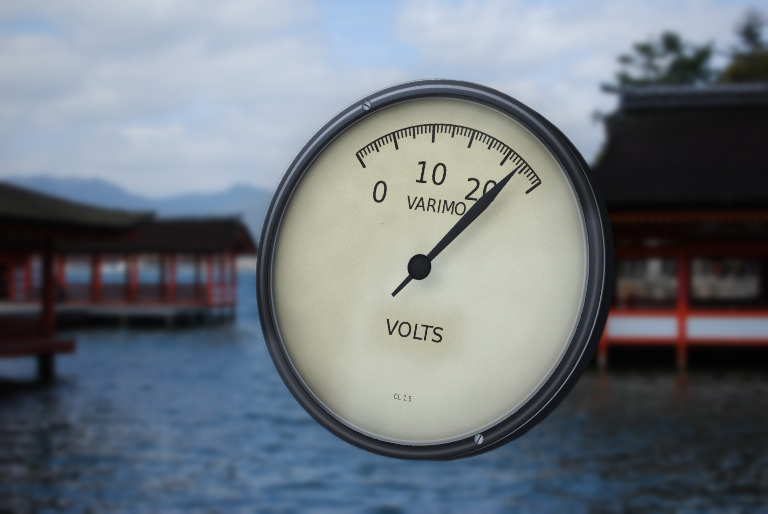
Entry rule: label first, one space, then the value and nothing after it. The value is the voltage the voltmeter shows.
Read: 22.5 V
